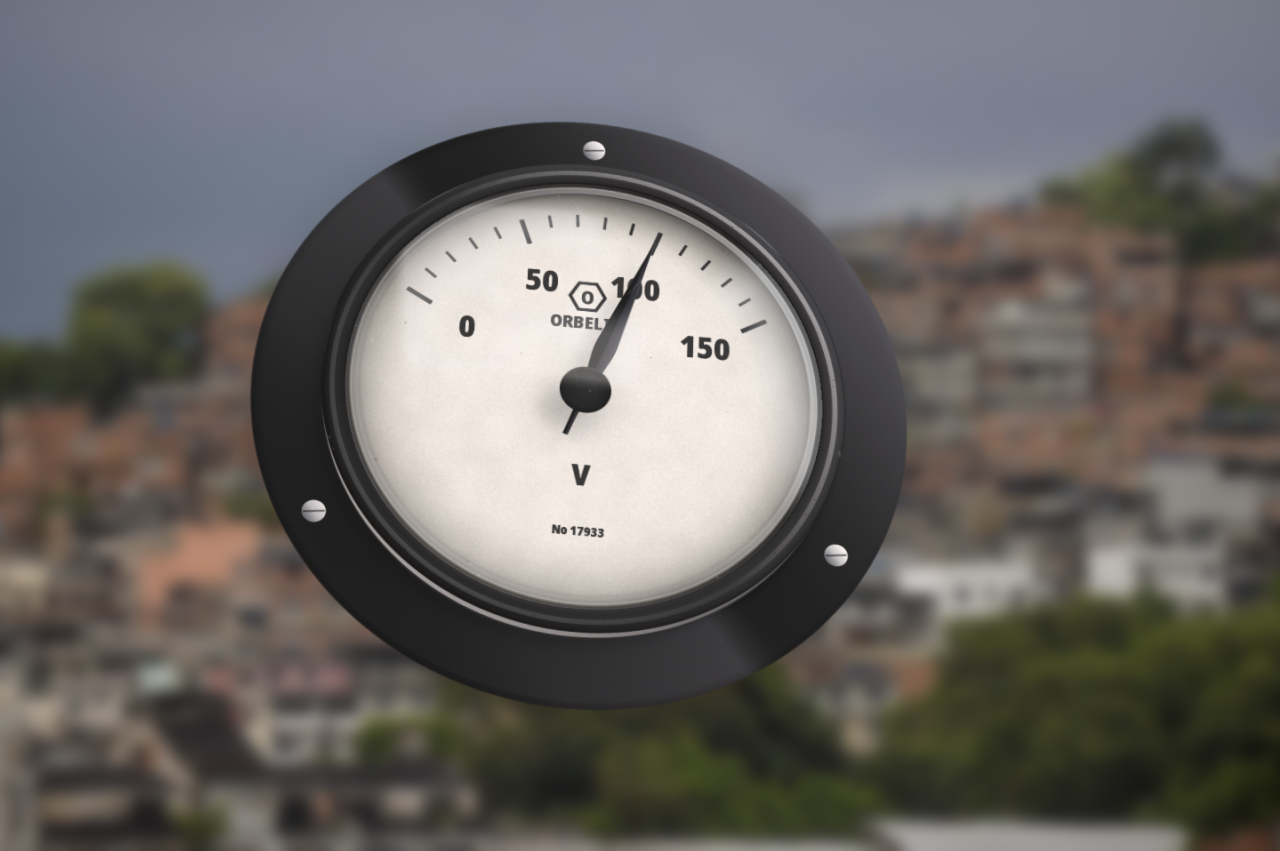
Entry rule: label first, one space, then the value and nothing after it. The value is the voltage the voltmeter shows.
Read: 100 V
